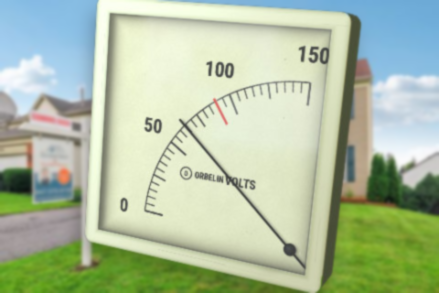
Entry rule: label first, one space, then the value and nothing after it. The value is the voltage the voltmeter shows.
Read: 65 V
